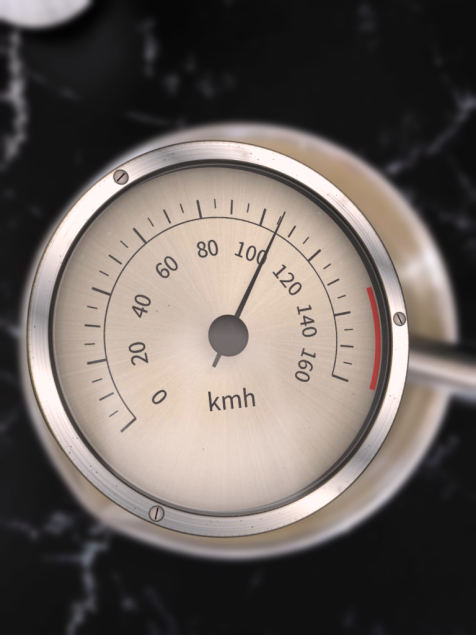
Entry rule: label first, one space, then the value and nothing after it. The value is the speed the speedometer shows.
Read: 105 km/h
